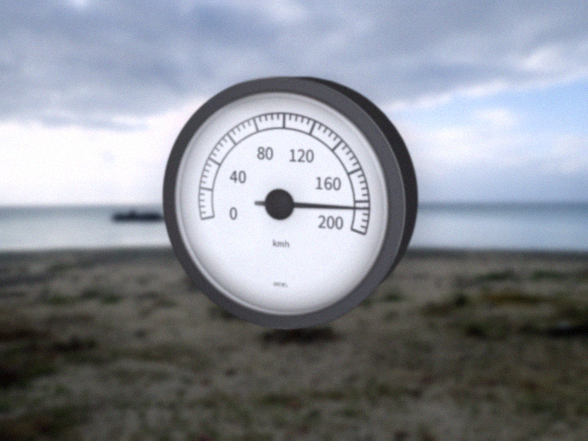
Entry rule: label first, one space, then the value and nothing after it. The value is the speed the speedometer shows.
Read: 184 km/h
